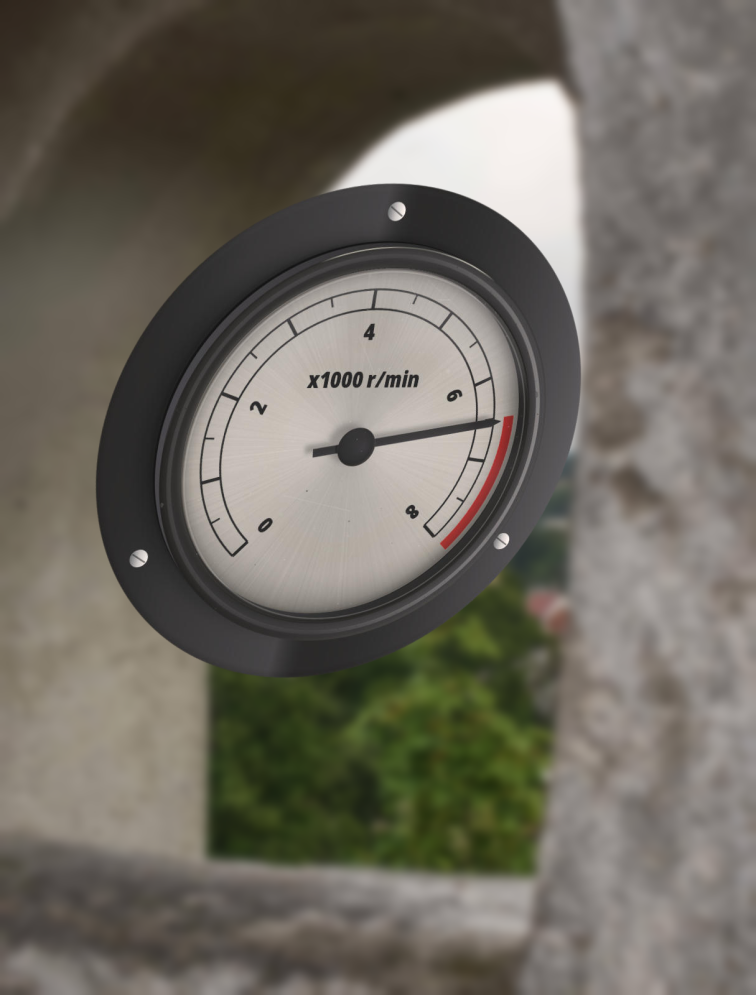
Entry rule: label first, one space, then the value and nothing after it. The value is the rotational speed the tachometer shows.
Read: 6500 rpm
